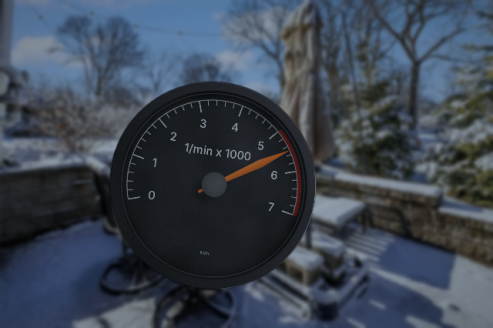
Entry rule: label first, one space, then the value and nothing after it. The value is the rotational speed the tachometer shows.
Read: 5500 rpm
